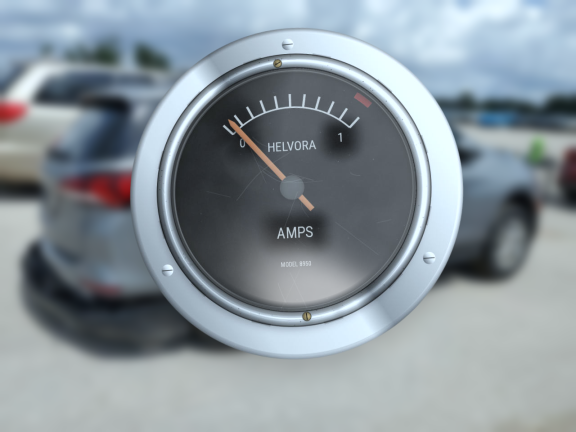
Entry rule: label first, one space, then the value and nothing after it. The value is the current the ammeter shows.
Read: 0.05 A
